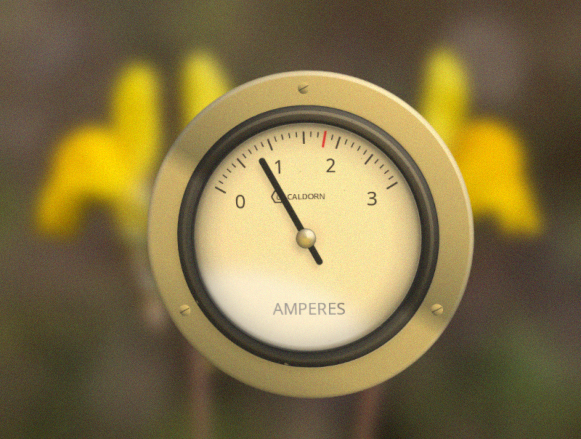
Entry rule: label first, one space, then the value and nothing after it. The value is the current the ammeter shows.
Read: 0.8 A
